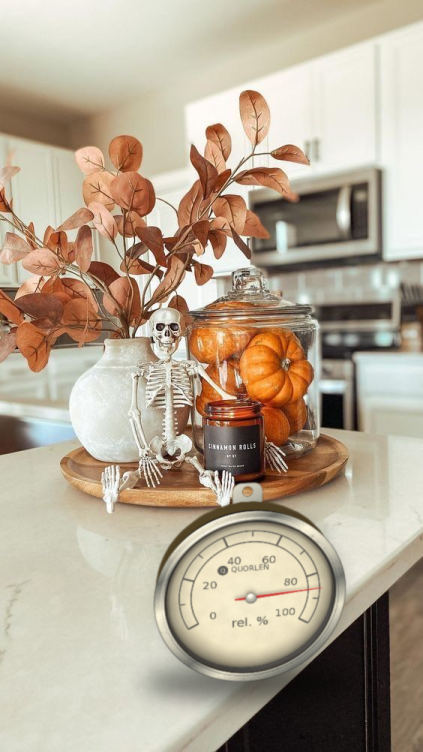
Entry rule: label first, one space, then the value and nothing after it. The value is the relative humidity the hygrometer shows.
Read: 85 %
